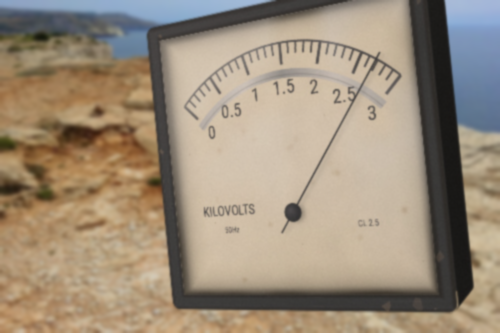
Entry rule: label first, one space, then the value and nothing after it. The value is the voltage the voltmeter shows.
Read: 2.7 kV
